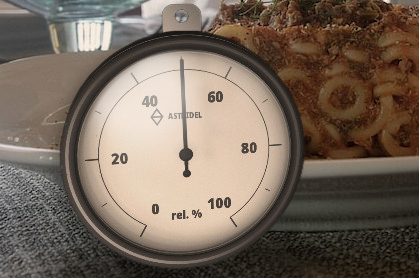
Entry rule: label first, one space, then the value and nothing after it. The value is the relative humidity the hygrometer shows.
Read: 50 %
